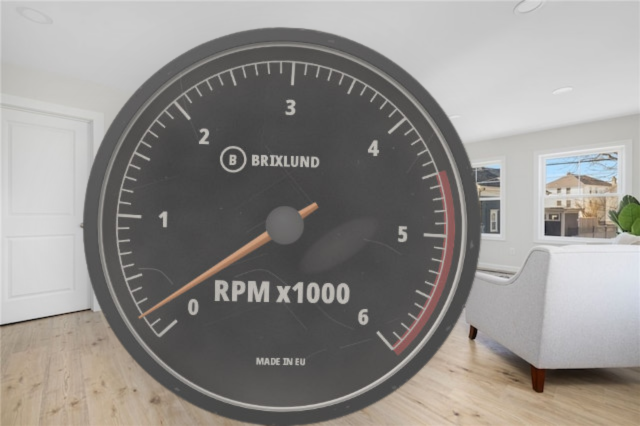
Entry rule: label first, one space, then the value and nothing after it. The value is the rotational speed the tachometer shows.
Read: 200 rpm
